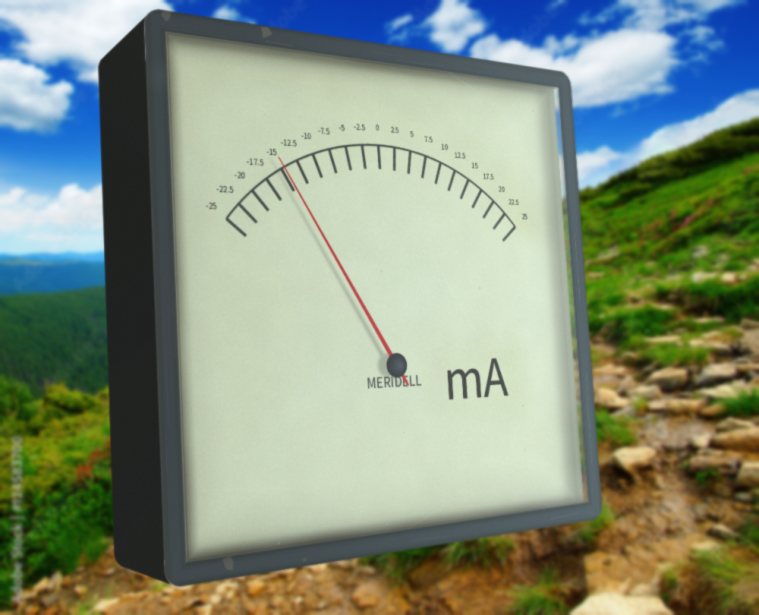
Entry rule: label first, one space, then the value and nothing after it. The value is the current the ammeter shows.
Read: -15 mA
